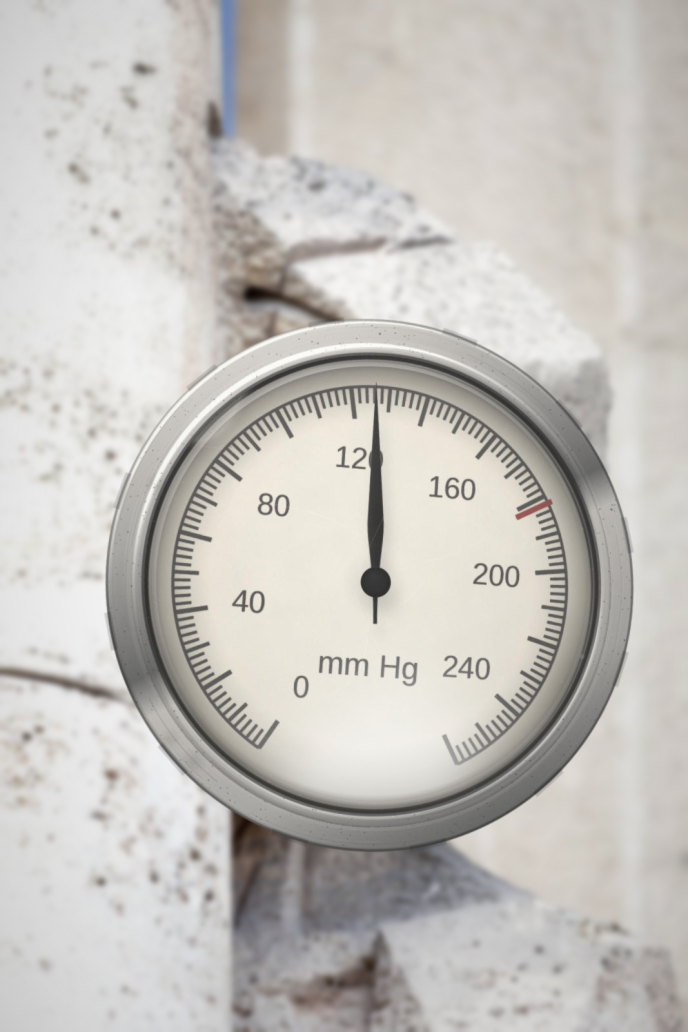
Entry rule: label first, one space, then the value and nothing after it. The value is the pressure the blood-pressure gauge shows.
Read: 126 mmHg
